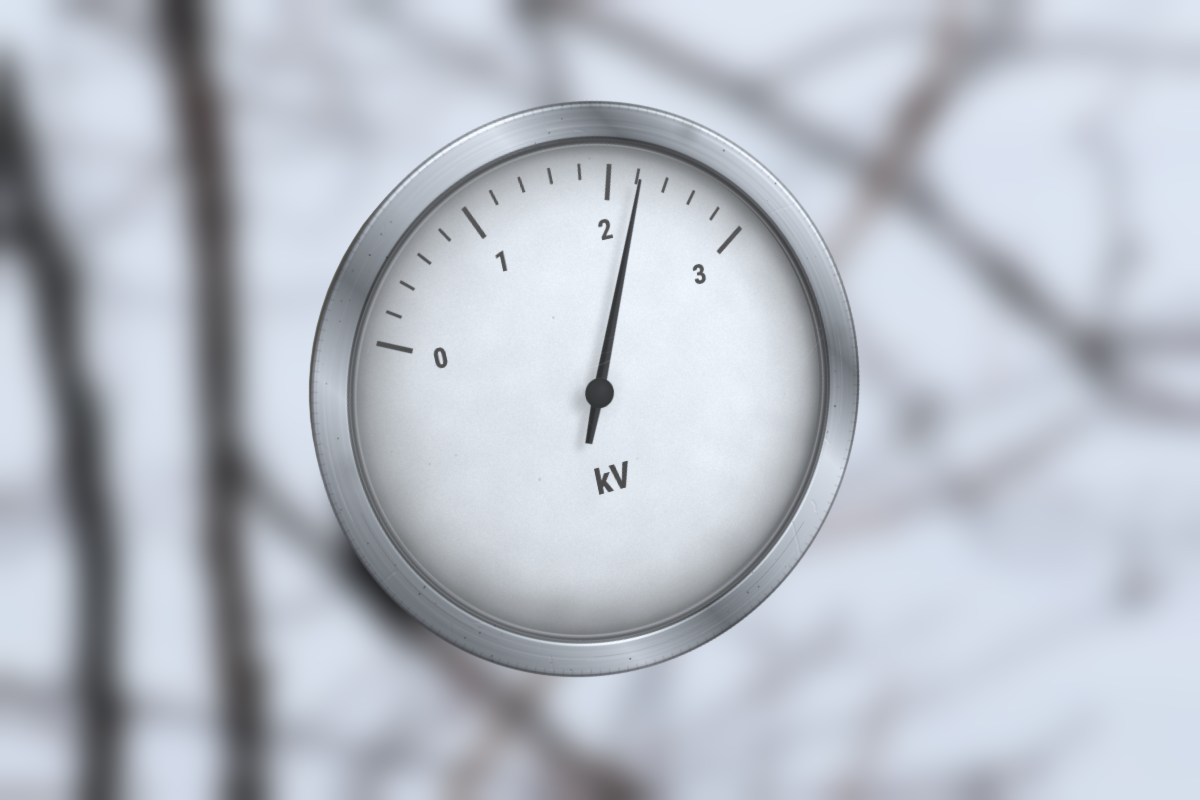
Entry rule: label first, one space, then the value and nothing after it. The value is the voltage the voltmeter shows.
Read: 2.2 kV
